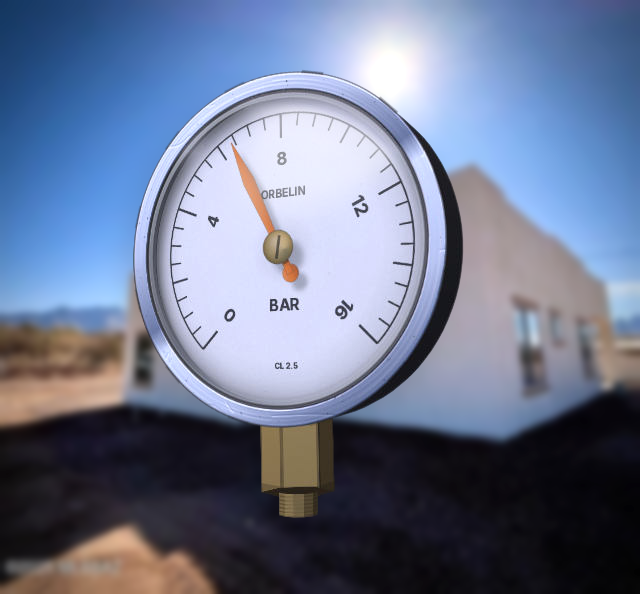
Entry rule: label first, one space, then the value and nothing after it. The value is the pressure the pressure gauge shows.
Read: 6.5 bar
